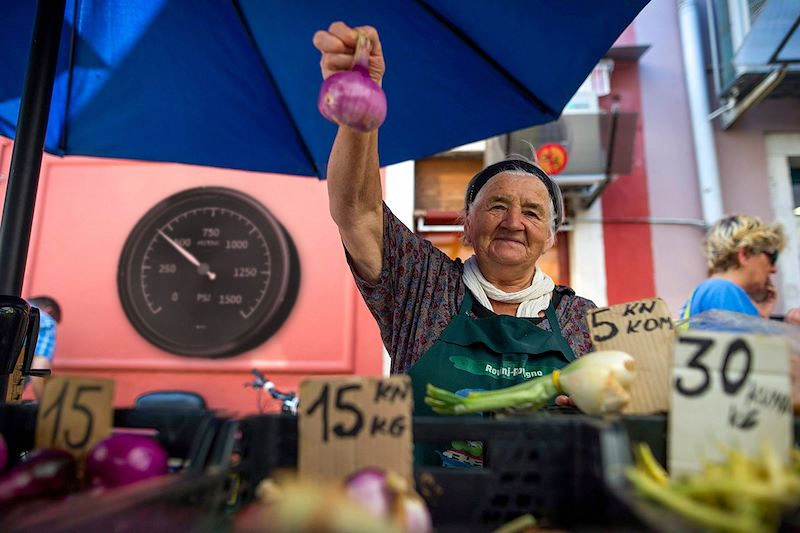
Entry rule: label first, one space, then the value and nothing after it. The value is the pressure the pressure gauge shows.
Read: 450 psi
